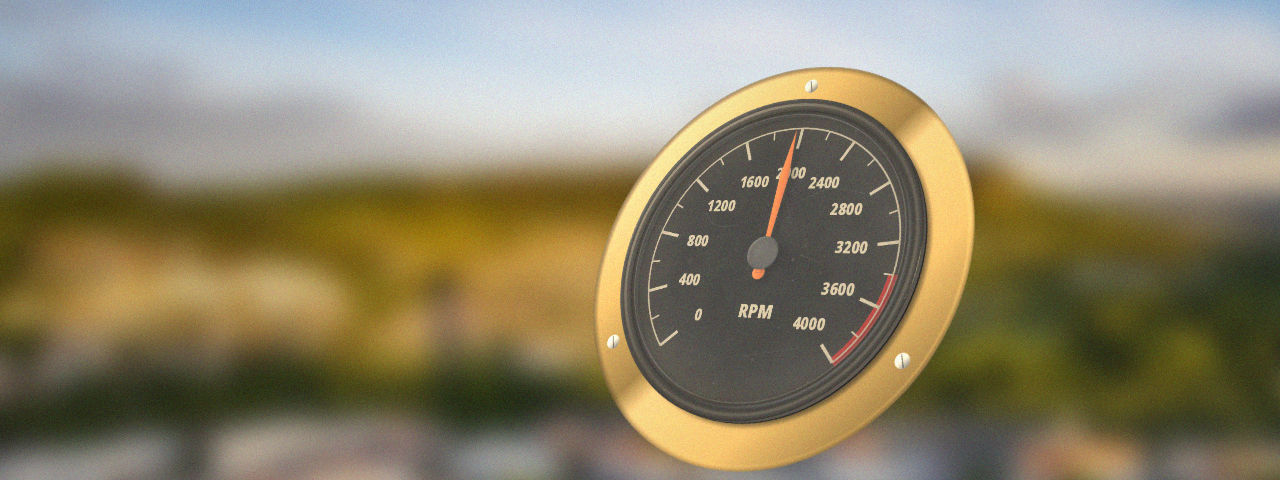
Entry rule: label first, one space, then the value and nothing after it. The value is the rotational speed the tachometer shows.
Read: 2000 rpm
